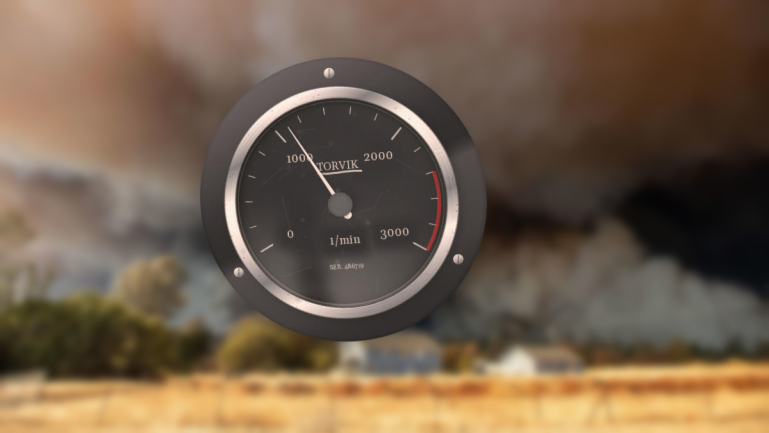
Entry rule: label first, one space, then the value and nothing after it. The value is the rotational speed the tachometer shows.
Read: 1100 rpm
